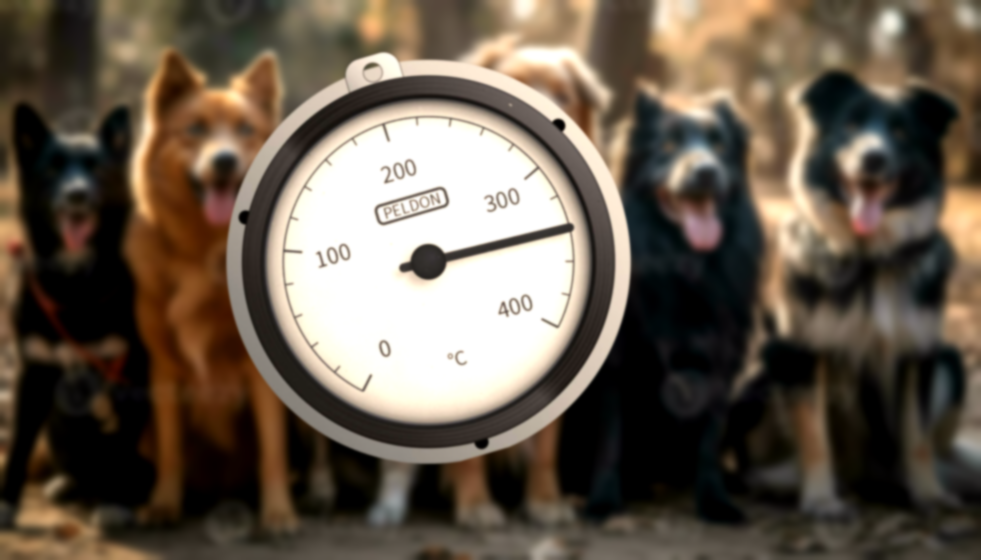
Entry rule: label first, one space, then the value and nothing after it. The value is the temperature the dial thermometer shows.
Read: 340 °C
